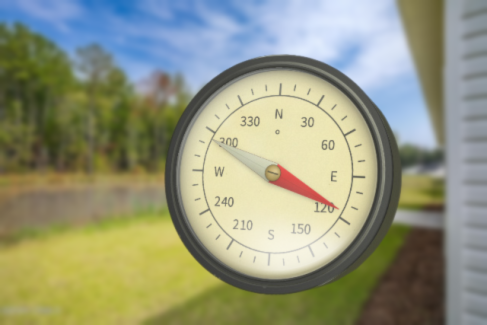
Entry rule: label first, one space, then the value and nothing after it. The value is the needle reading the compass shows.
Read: 115 °
